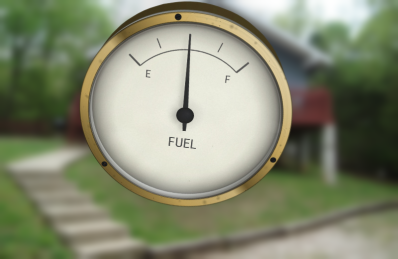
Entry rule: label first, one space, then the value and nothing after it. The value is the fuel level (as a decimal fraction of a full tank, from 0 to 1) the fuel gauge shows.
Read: 0.5
